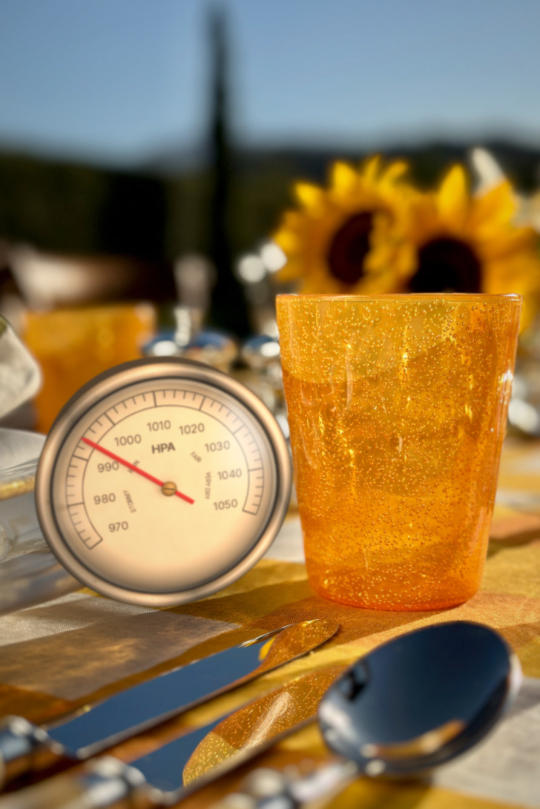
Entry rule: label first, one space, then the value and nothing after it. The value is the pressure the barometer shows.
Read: 994 hPa
